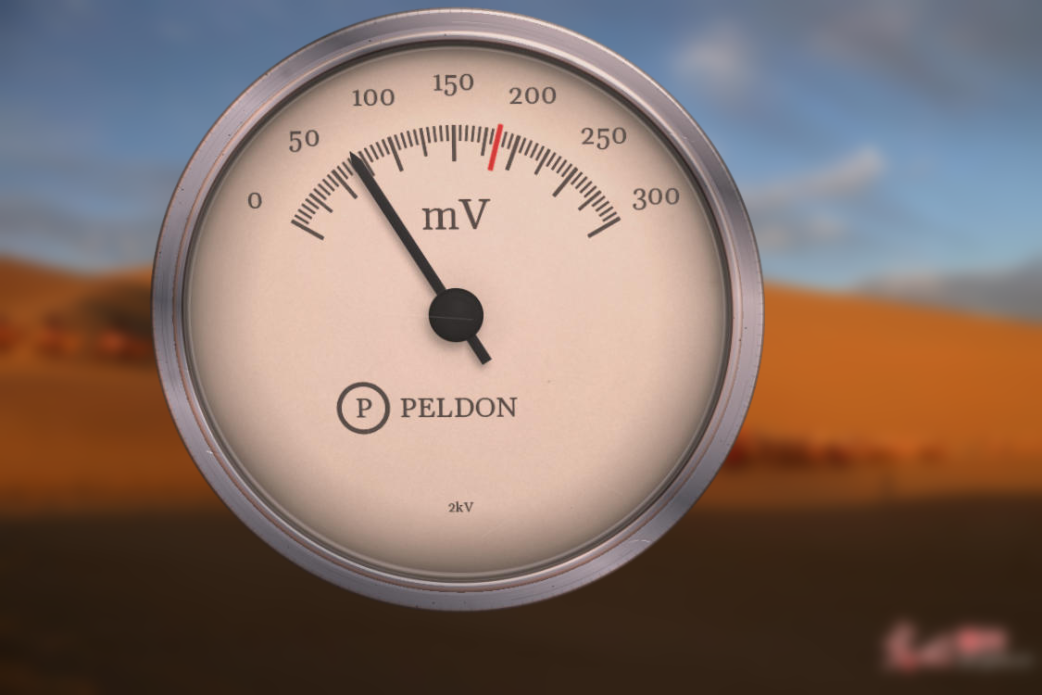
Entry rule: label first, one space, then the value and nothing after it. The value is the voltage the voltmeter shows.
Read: 70 mV
